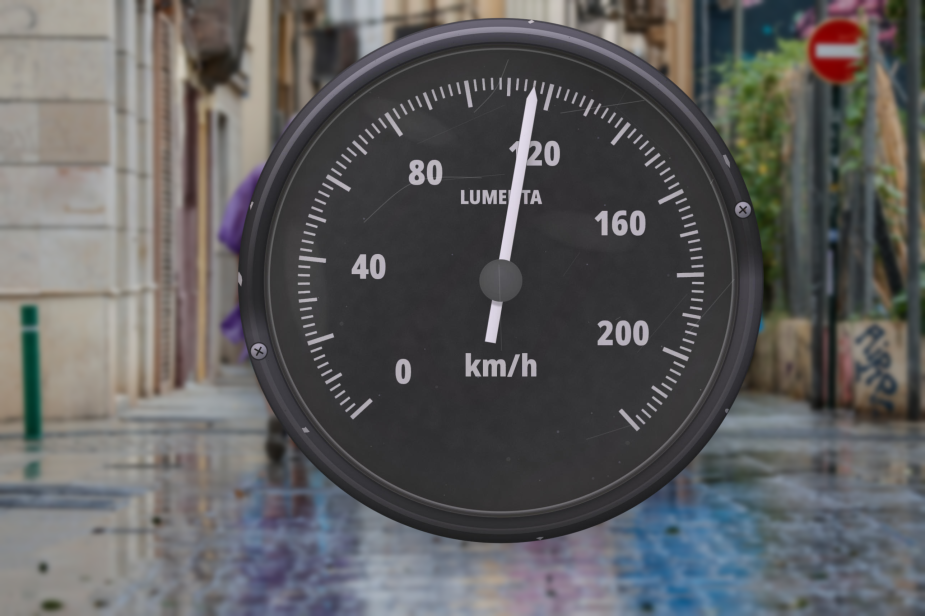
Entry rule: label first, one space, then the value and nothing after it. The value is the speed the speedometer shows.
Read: 116 km/h
